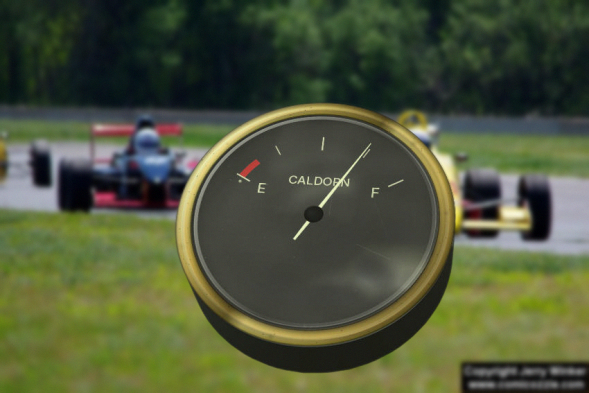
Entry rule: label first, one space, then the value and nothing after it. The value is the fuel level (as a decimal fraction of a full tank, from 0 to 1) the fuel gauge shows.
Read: 0.75
